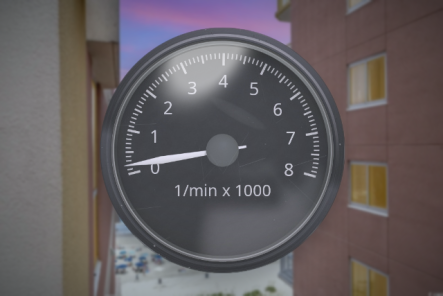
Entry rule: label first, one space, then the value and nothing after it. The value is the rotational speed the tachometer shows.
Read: 200 rpm
